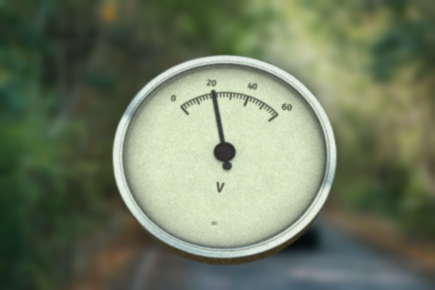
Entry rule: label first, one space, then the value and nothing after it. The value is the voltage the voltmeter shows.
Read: 20 V
